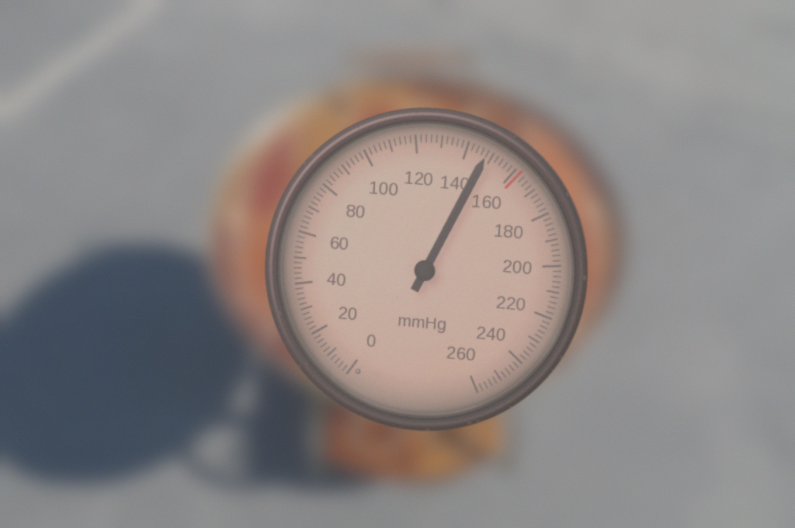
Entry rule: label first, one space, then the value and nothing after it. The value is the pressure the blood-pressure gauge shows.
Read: 148 mmHg
